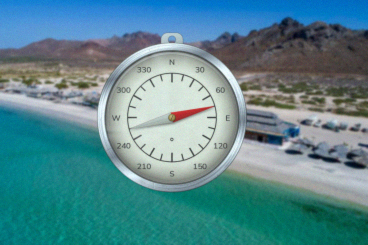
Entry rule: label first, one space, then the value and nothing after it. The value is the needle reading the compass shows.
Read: 75 °
